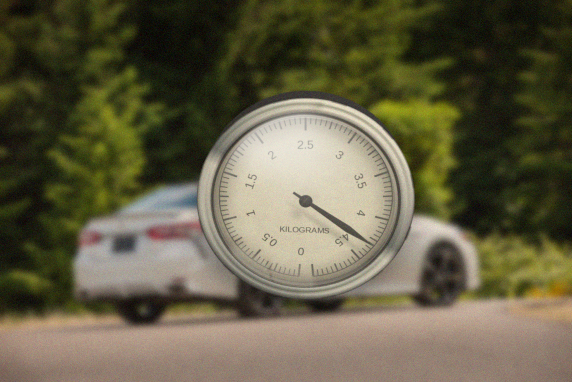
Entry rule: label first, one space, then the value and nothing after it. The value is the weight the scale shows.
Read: 4.3 kg
